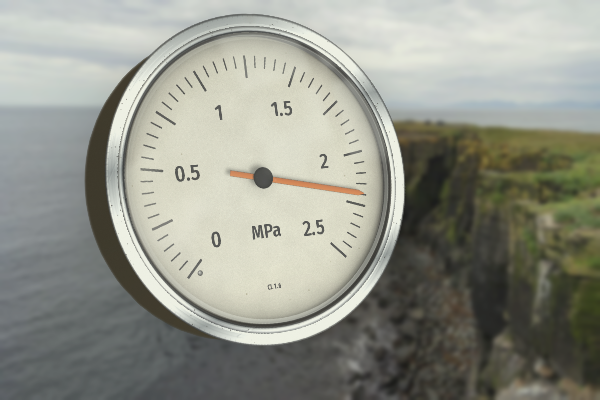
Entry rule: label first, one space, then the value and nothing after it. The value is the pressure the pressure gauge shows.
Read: 2.2 MPa
